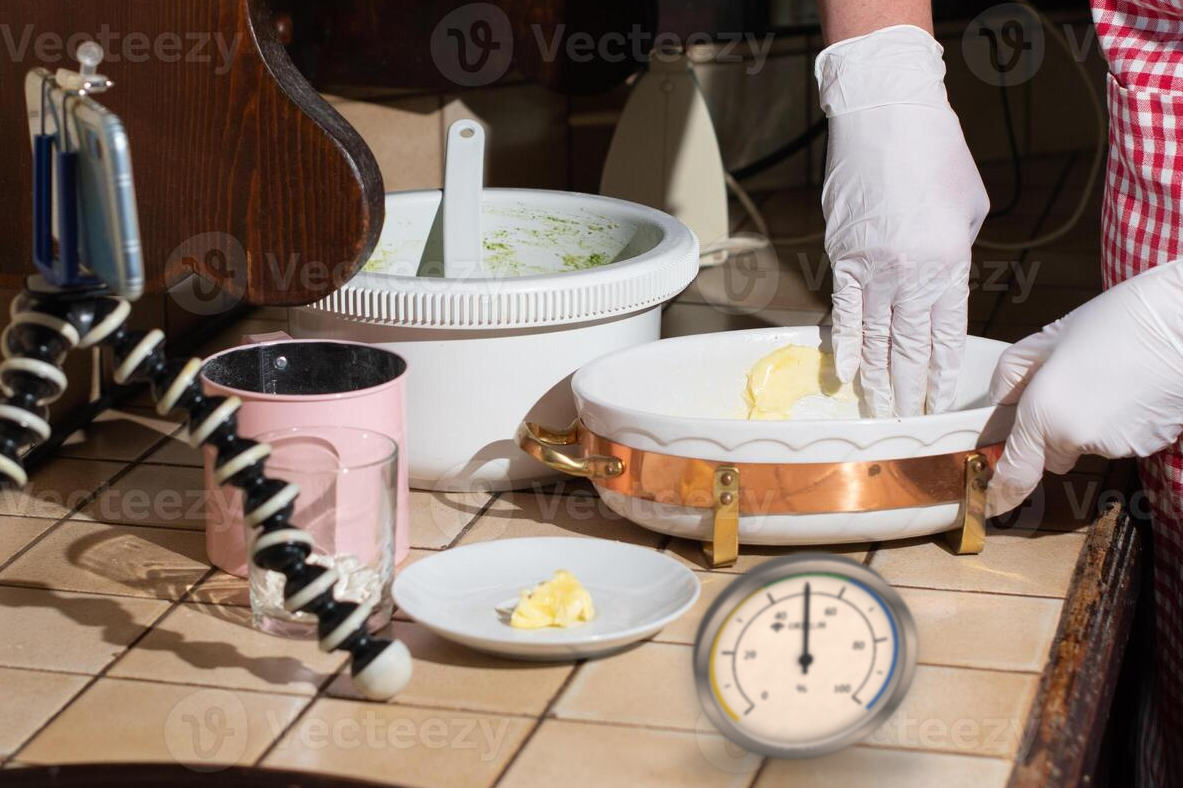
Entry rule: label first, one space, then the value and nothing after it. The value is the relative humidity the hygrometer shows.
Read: 50 %
